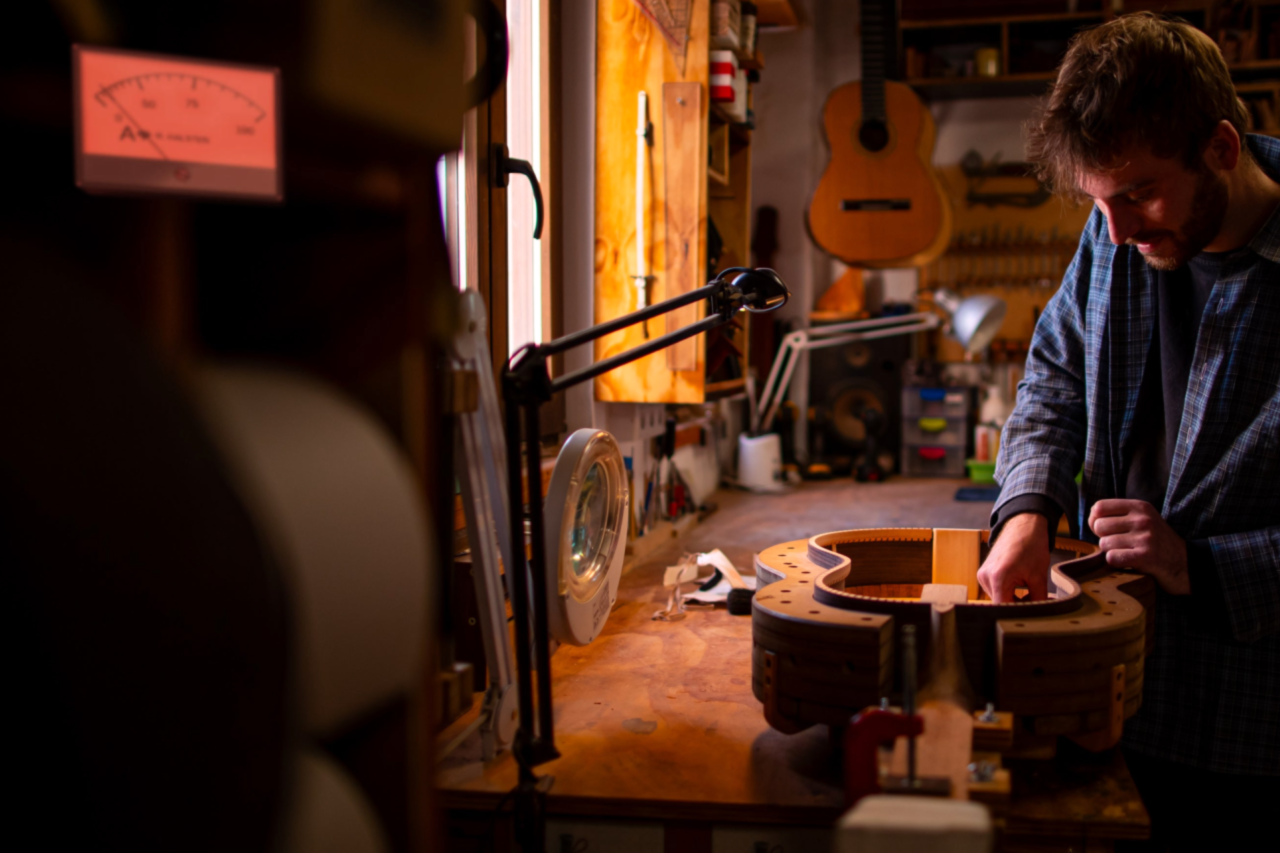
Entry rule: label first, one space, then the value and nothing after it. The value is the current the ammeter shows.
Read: 25 A
